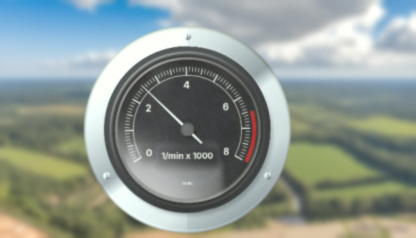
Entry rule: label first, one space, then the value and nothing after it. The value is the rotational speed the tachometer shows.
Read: 2500 rpm
